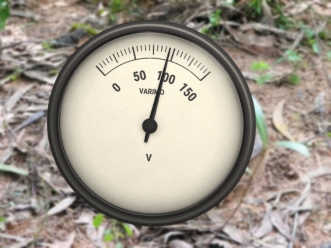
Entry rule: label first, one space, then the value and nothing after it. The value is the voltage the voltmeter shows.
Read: 95 V
